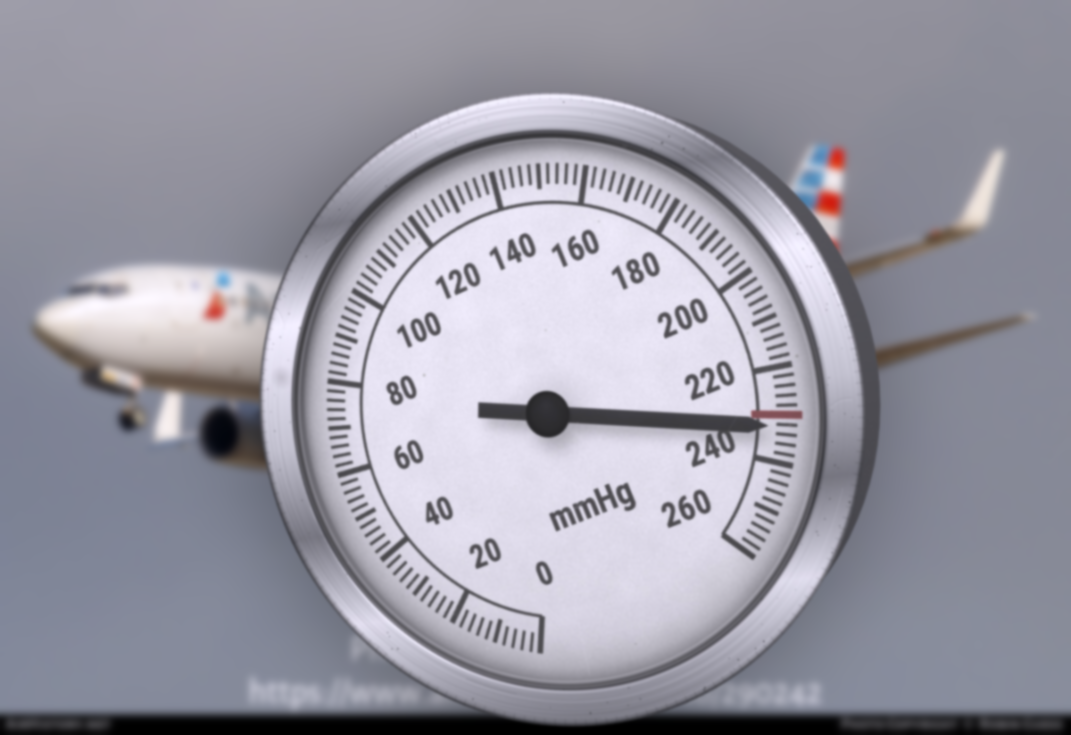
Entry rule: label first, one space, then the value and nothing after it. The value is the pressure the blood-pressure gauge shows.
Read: 232 mmHg
